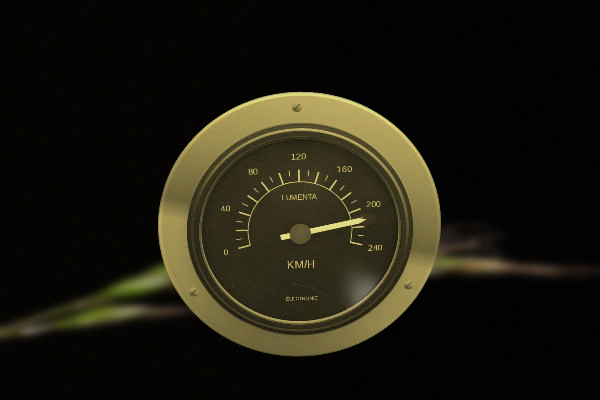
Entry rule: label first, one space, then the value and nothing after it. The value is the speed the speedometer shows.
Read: 210 km/h
